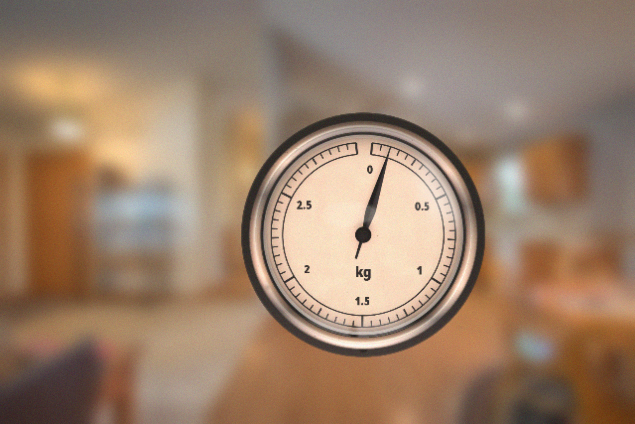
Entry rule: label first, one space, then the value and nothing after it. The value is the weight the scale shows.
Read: 0.1 kg
